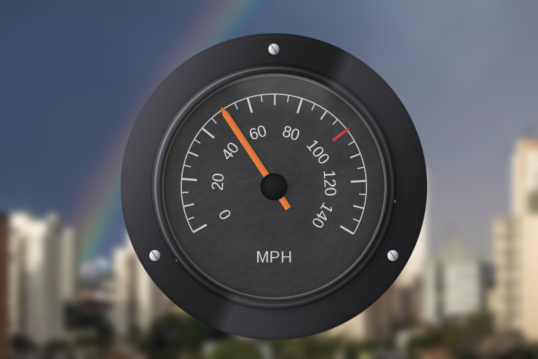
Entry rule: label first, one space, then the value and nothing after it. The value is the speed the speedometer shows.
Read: 50 mph
